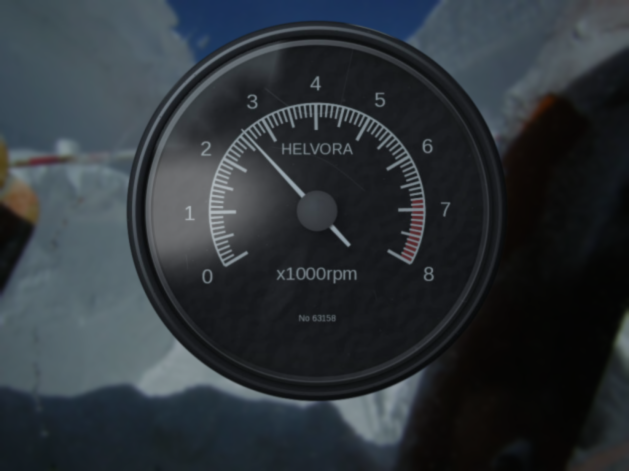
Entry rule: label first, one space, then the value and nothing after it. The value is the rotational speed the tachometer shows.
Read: 2600 rpm
